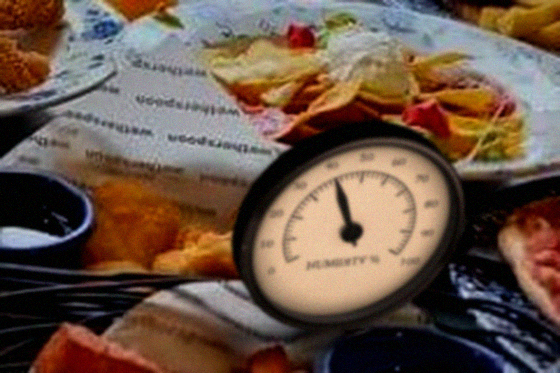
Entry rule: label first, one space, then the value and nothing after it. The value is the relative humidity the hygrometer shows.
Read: 40 %
